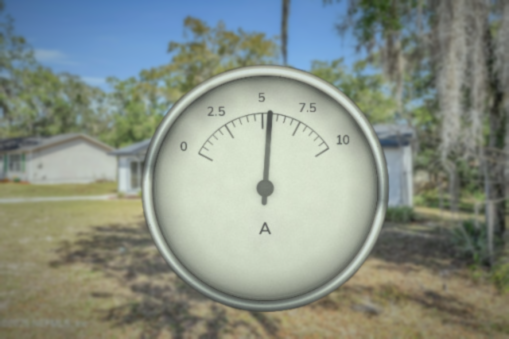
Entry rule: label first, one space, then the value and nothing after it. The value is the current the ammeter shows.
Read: 5.5 A
